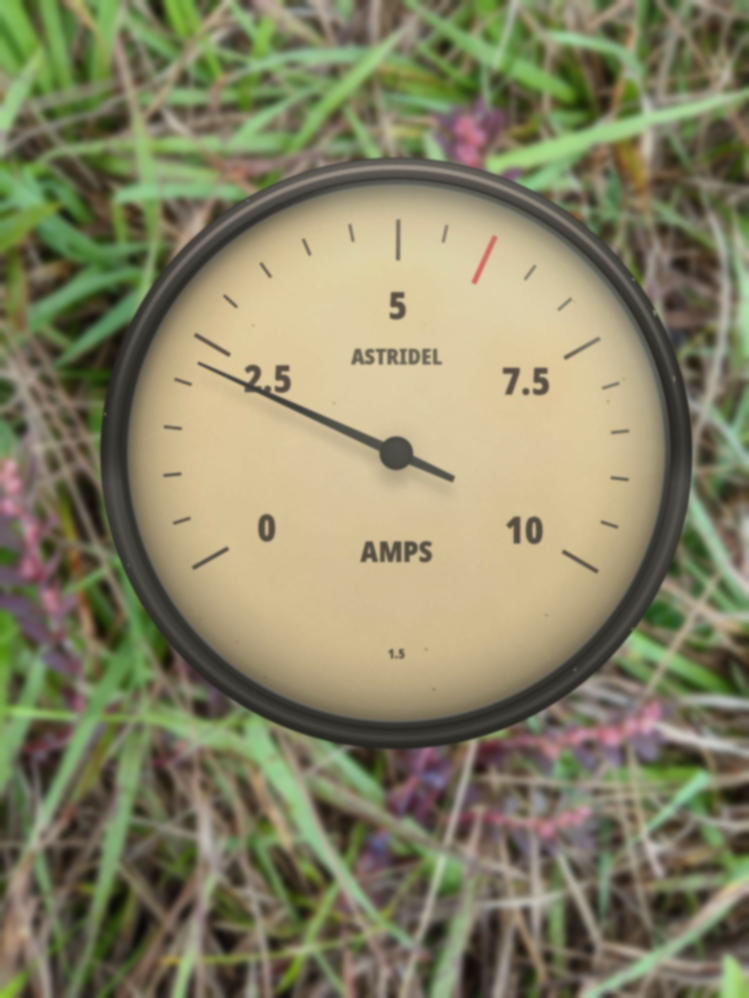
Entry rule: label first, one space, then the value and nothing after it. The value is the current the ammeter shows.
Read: 2.25 A
